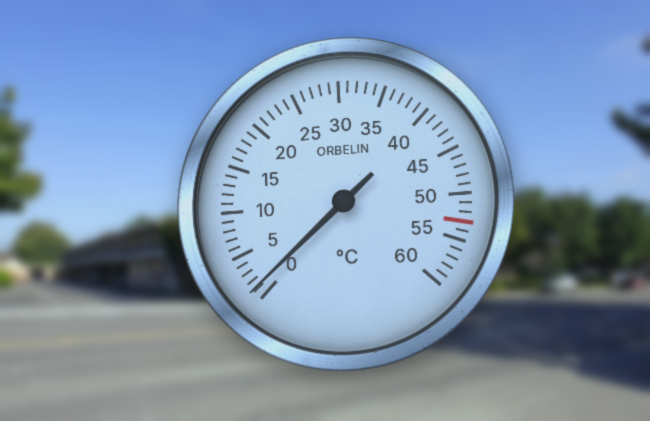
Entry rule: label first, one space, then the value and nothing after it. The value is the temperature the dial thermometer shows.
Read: 1 °C
